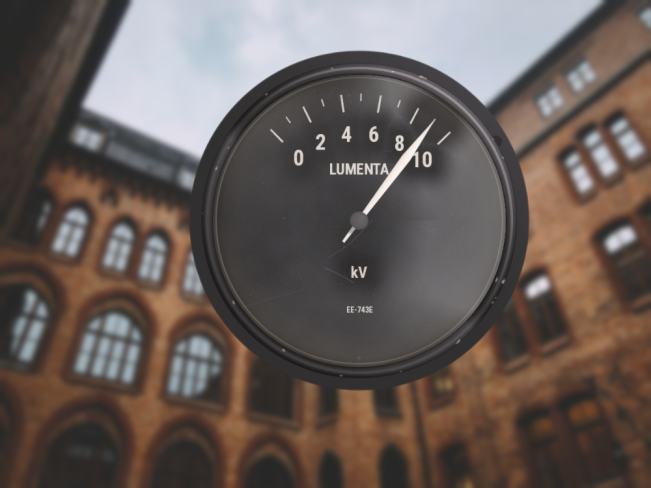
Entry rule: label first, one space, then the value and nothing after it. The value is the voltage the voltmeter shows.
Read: 9 kV
